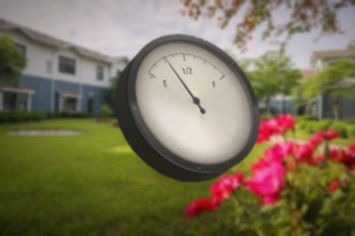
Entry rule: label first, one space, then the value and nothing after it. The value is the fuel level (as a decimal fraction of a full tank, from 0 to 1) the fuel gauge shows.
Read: 0.25
